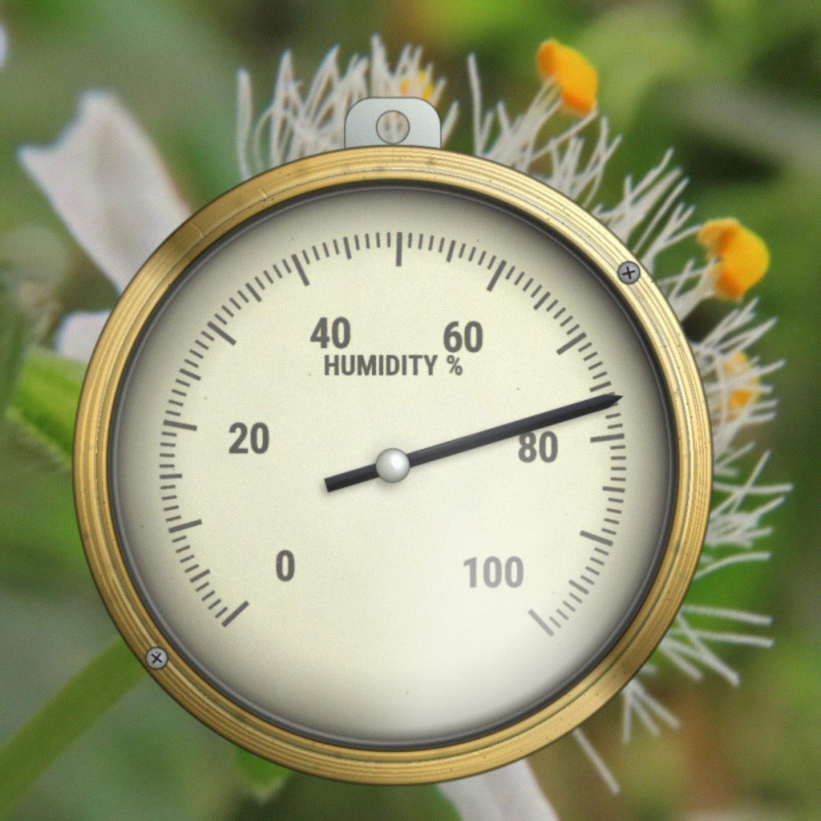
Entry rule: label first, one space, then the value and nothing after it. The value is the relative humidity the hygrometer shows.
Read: 76.5 %
